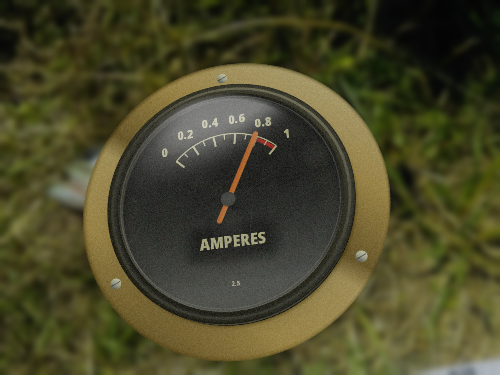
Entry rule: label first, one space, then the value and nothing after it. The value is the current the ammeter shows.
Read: 0.8 A
